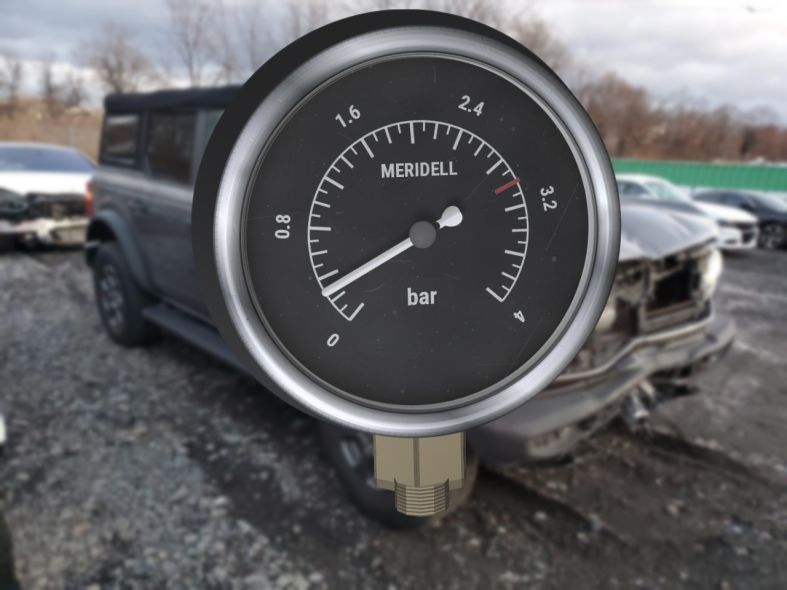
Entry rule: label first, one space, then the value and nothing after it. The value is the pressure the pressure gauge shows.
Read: 0.3 bar
